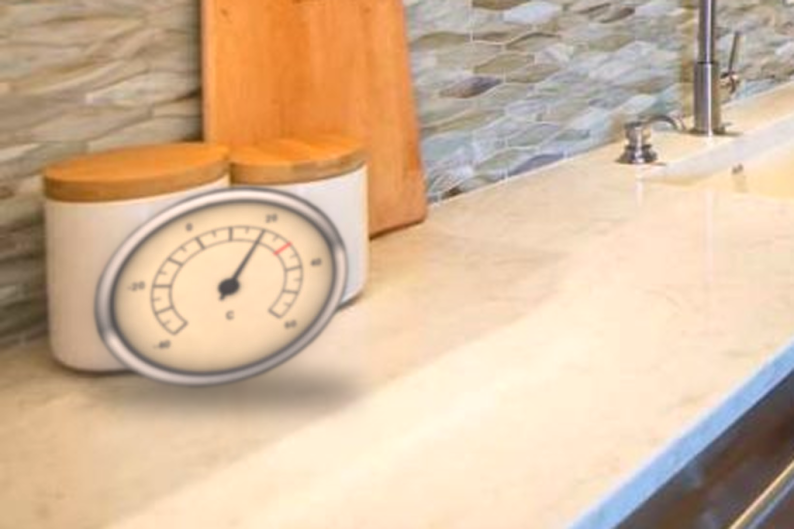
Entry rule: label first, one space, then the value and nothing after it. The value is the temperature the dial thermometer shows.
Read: 20 °C
